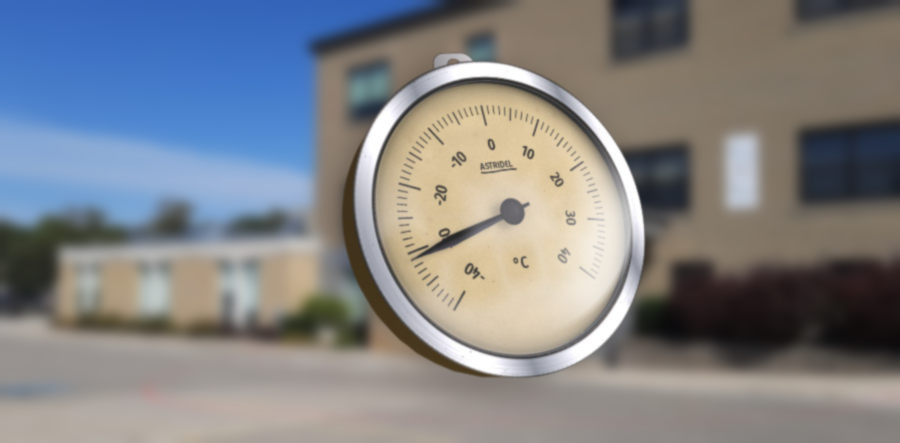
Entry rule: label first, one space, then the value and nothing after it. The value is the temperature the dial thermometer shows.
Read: -31 °C
